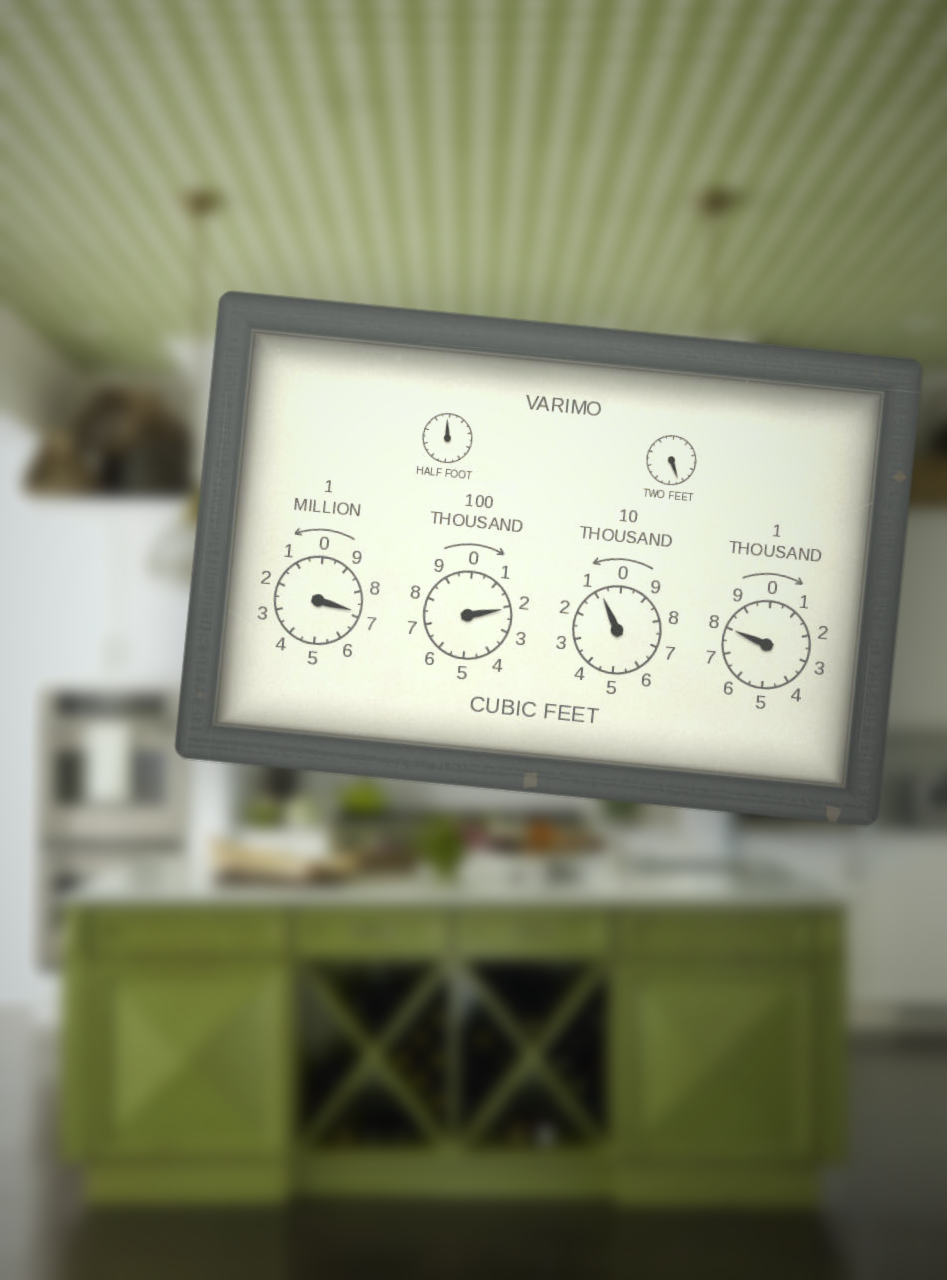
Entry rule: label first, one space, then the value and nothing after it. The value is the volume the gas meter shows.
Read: 720800 ft³
